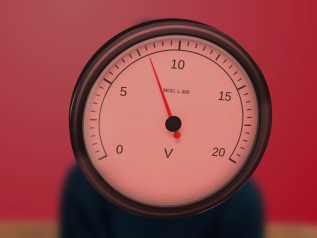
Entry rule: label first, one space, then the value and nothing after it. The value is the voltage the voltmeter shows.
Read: 8 V
